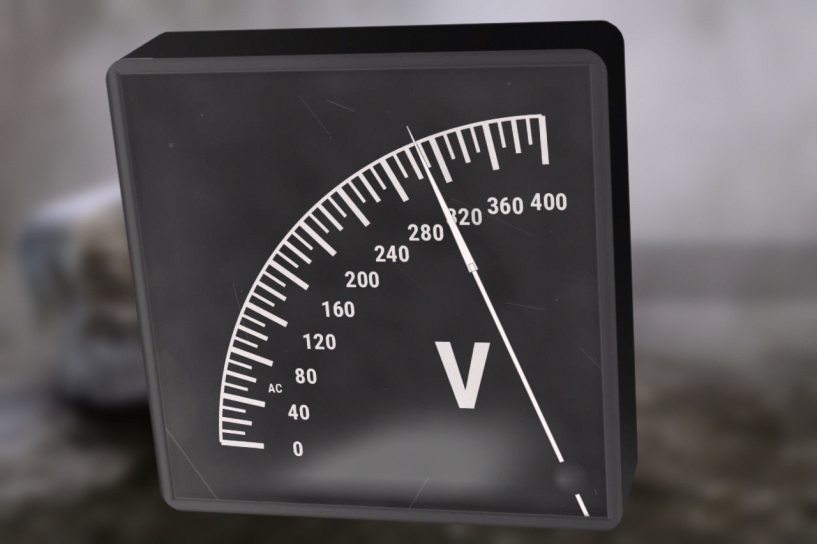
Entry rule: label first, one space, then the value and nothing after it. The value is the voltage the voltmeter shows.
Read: 310 V
